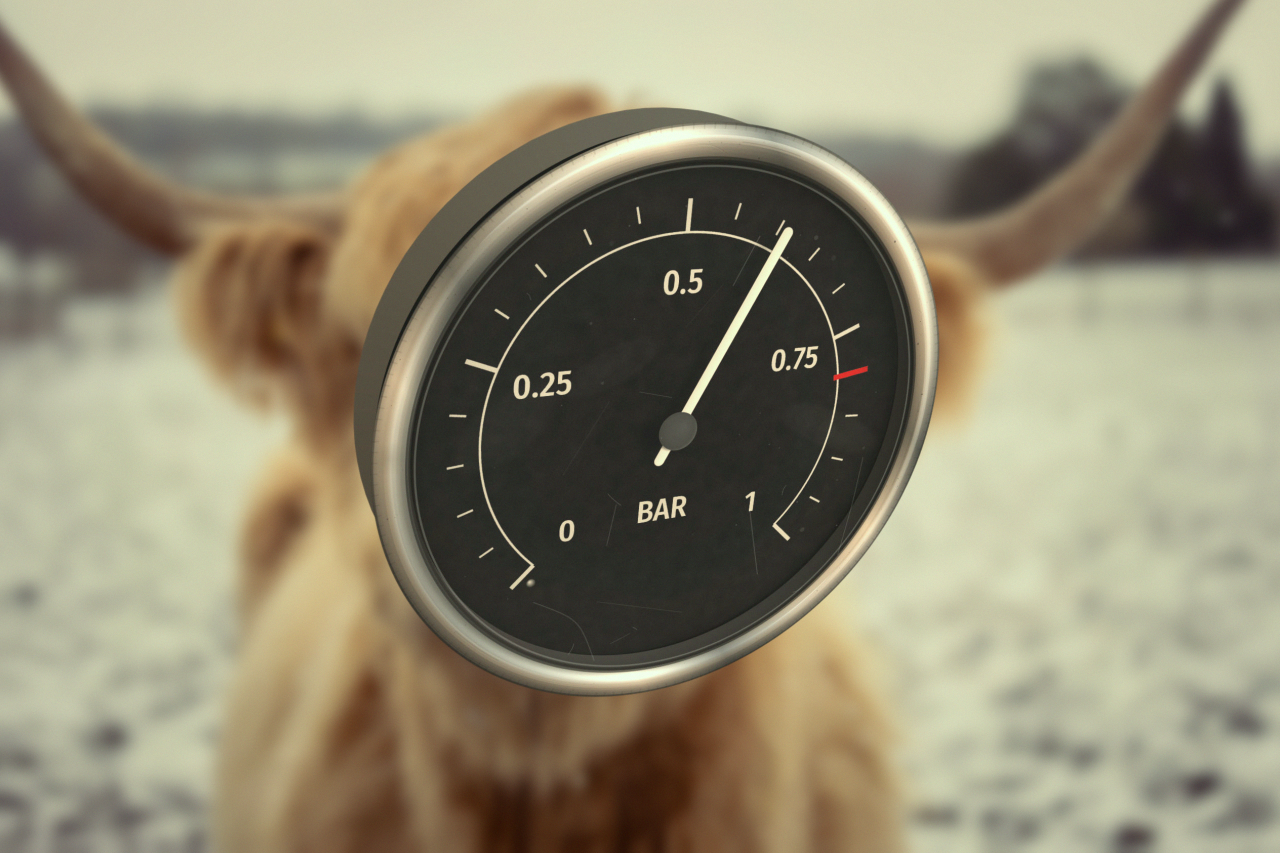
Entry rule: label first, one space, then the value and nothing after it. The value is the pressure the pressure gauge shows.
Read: 0.6 bar
